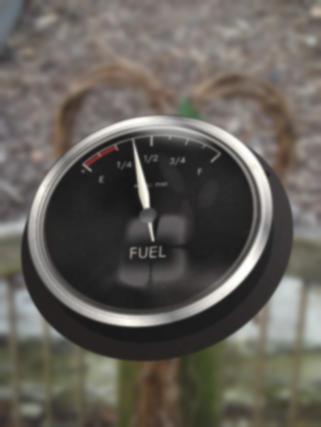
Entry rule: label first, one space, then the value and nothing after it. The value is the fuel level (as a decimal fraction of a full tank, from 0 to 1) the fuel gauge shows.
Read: 0.375
